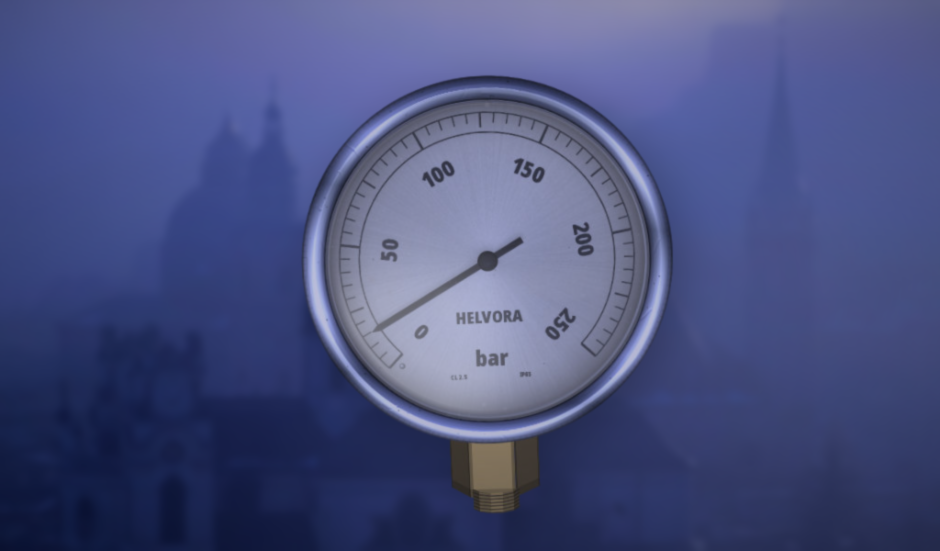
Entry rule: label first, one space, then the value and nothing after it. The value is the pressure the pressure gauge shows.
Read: 15 bar
